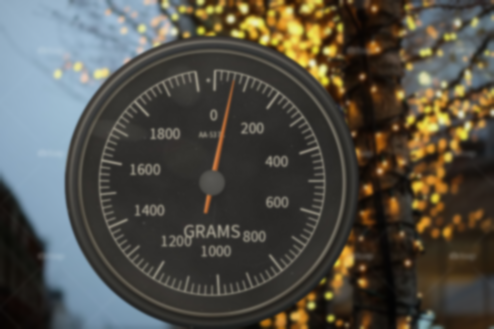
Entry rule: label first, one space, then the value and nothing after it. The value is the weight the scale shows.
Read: 60 g
